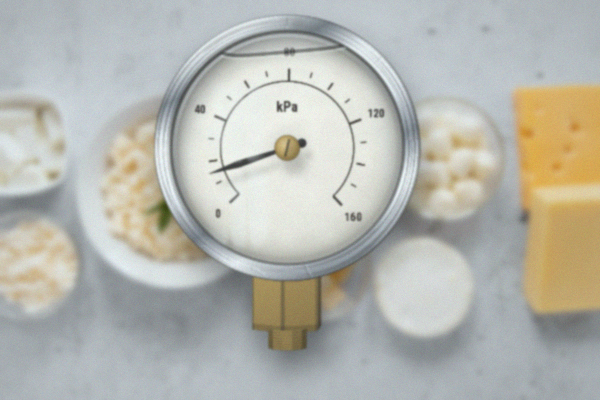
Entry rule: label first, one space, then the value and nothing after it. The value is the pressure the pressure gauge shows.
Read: 15 kPa
